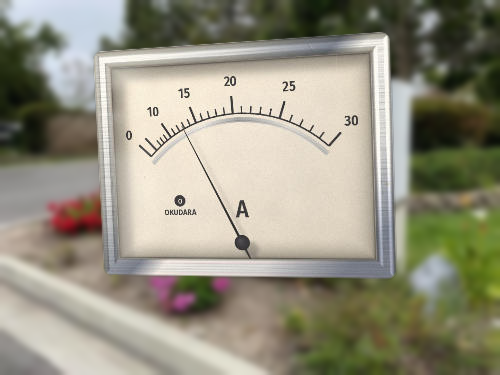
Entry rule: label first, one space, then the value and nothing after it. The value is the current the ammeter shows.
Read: 13 A
